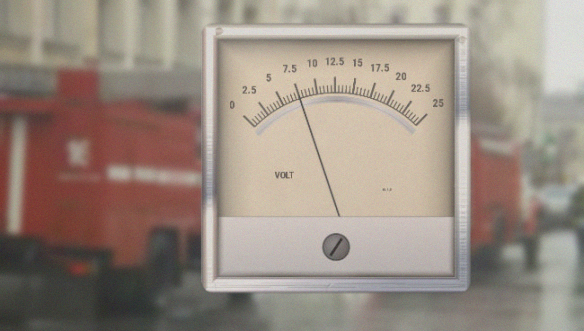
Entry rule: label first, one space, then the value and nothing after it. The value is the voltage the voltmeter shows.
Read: 7.5 V
